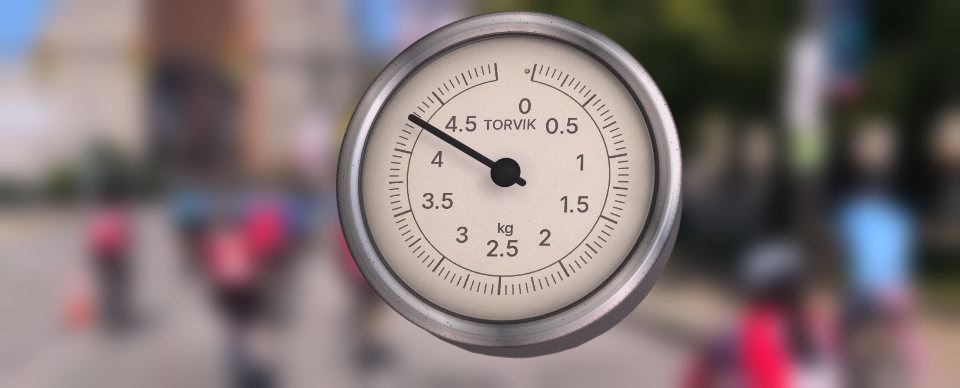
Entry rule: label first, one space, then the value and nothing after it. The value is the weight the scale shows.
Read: 4.25 kg
